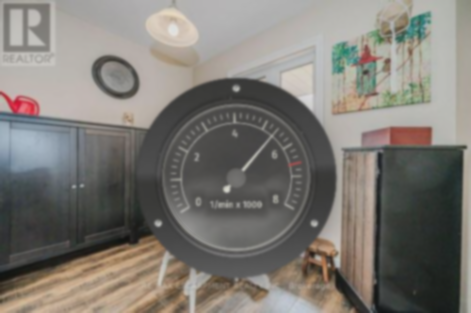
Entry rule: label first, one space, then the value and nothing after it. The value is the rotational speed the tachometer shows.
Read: 5400 rpm
